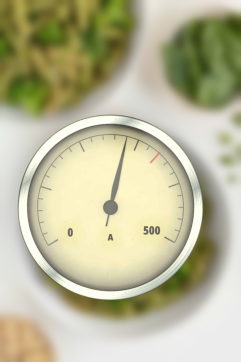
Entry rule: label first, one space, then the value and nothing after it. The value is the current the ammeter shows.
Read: 280 A
